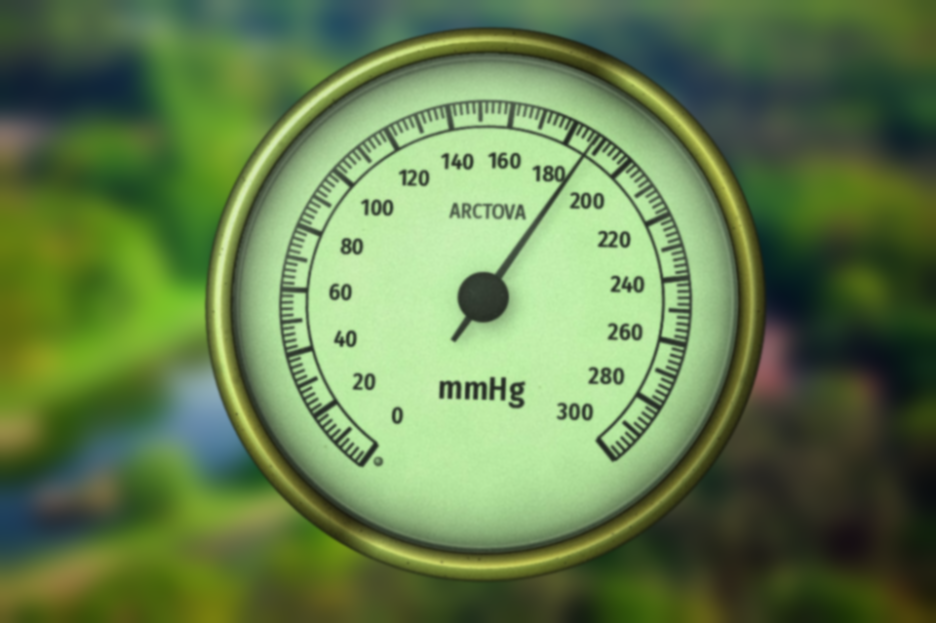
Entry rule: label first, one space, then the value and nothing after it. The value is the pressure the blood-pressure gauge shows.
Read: 188 mmHg
